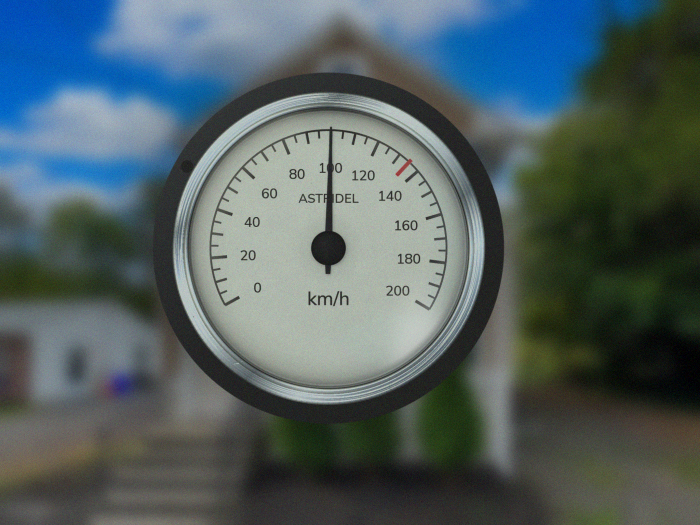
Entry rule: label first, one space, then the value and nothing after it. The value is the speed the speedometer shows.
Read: 100 km/h
